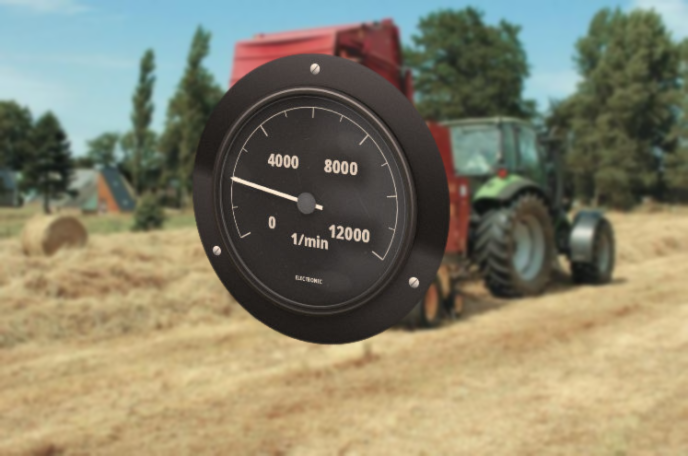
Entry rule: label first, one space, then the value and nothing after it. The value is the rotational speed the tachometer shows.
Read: 2000 rpm
